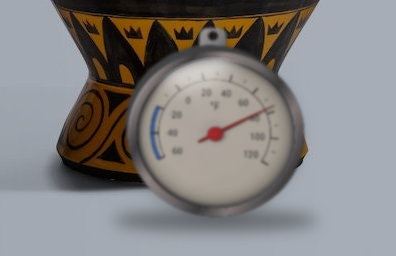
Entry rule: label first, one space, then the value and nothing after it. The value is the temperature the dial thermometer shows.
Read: 75 °F
